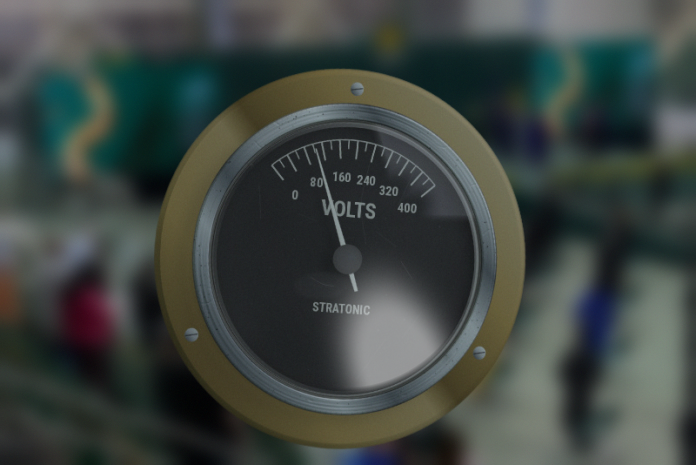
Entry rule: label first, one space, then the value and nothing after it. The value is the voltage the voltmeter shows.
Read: 100 V
